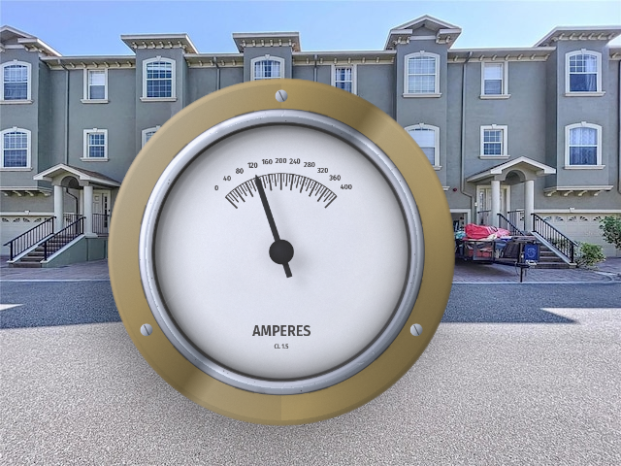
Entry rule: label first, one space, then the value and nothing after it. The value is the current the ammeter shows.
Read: 120 A
